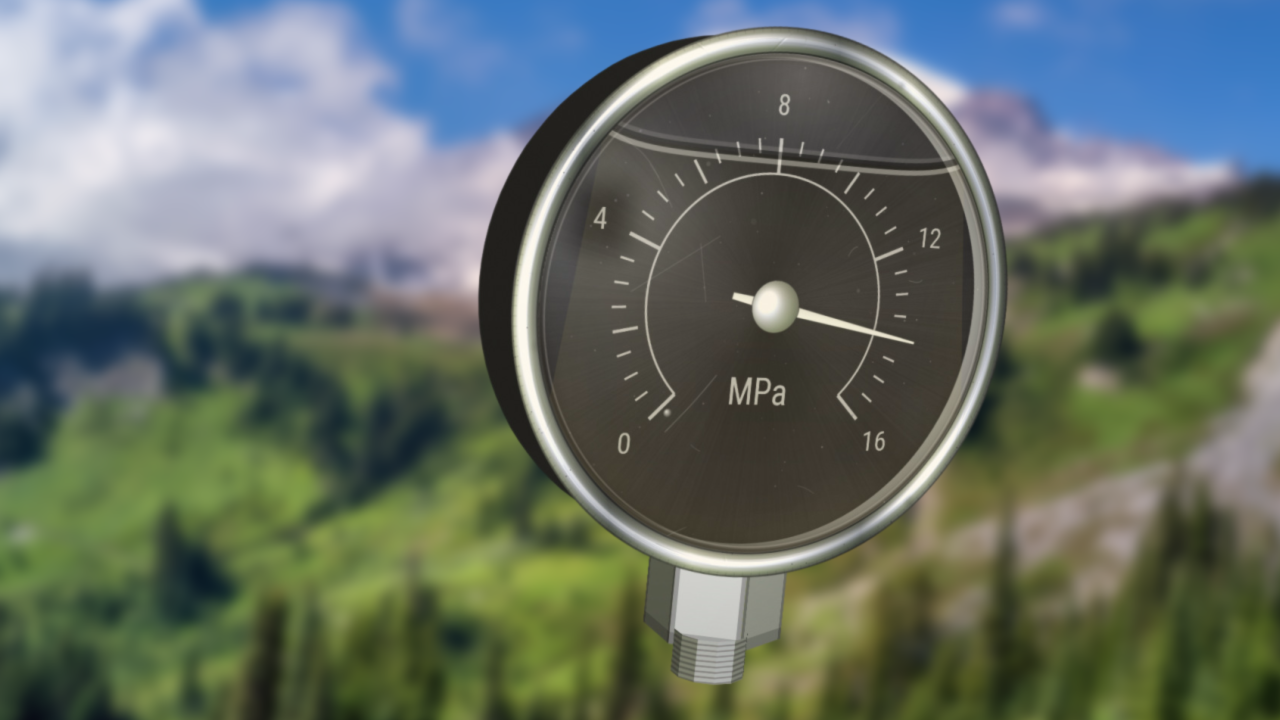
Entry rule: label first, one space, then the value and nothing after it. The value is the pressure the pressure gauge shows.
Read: 14 MPa
